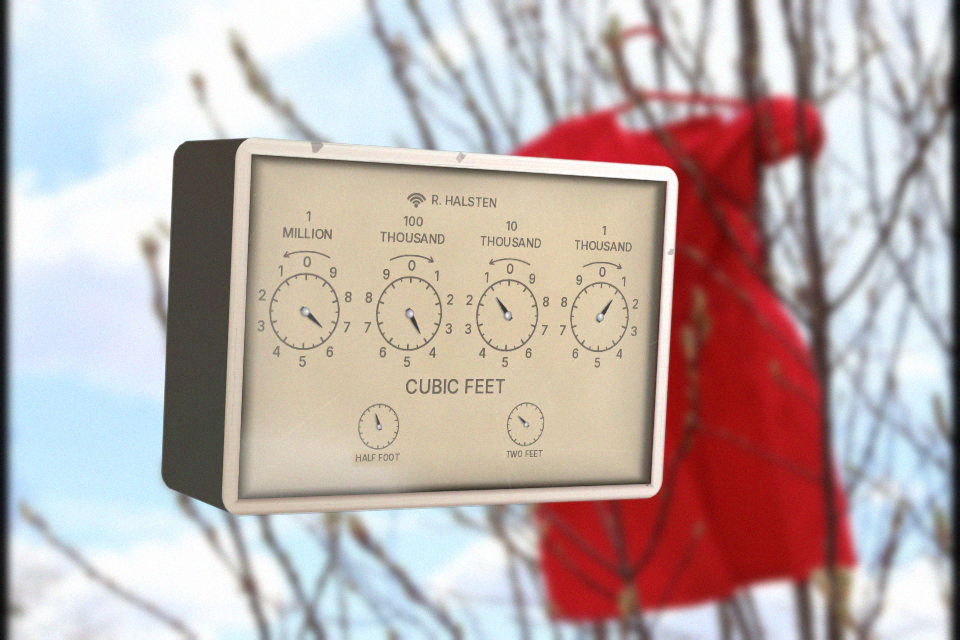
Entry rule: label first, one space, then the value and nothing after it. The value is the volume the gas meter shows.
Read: 641100 ft³
